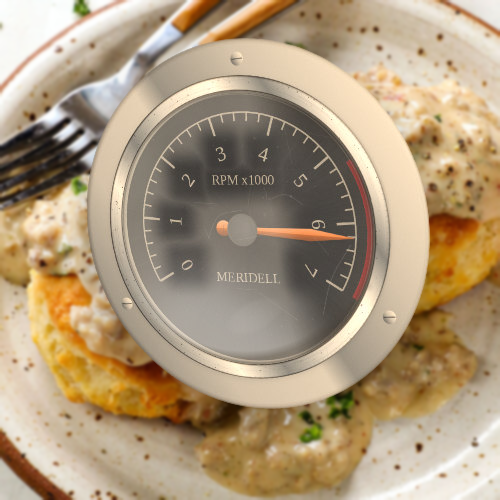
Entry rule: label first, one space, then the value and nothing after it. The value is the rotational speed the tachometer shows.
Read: 6200 rpm
